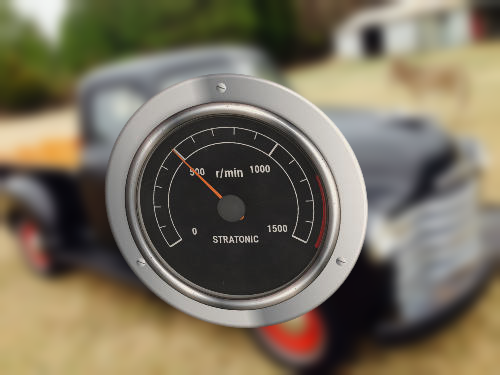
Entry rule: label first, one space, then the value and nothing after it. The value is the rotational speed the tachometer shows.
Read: 500 rpm
